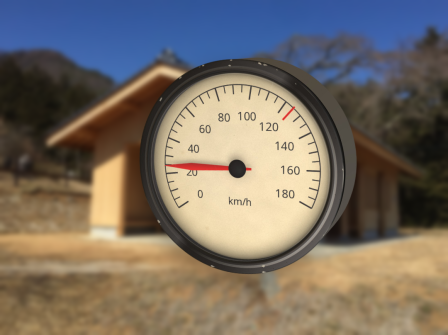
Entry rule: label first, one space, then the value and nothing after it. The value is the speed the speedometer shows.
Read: 25 km/h
